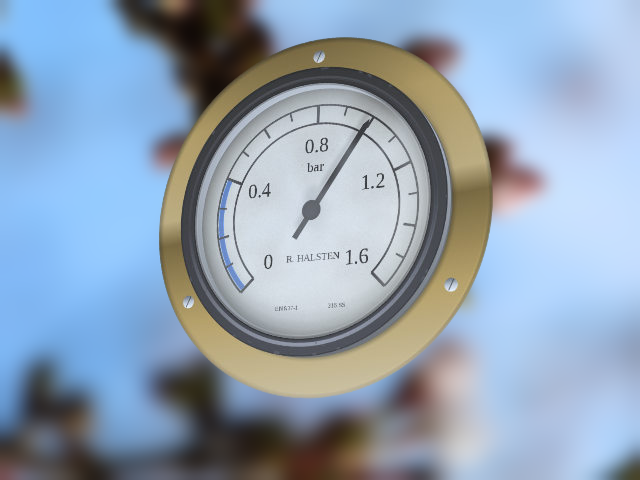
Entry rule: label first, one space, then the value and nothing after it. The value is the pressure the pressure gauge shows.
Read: 1 bar
